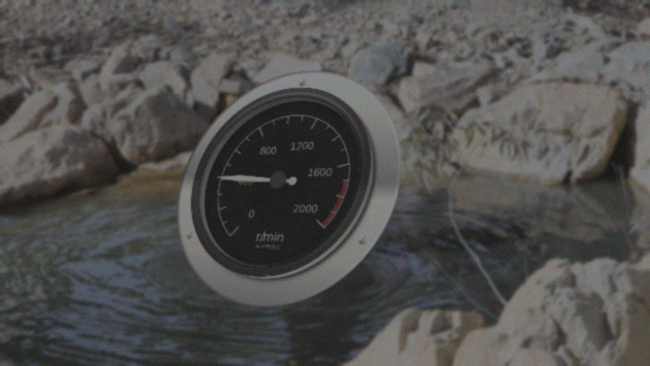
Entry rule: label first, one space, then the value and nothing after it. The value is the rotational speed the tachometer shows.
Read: 400 rpm
